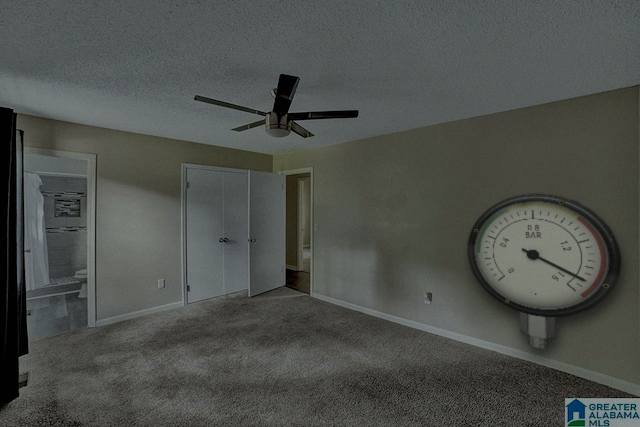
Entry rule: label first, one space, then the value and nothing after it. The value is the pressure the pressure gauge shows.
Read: 1.5 bar
